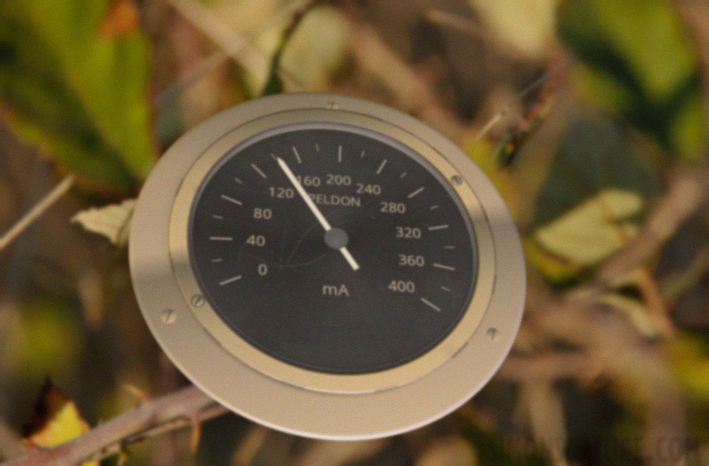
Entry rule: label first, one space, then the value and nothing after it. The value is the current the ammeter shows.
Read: 140 mA
